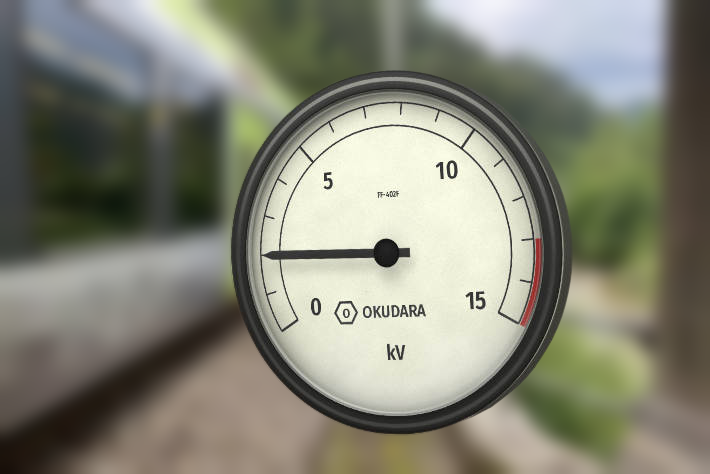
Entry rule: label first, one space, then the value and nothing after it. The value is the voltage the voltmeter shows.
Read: 2 kV
